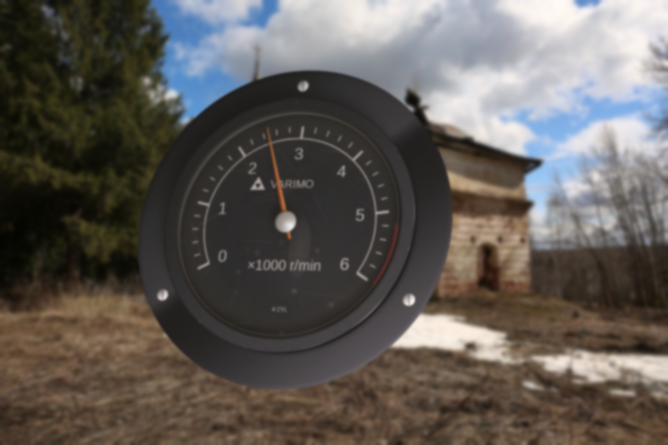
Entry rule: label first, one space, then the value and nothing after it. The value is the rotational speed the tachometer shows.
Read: 2500 rpm
